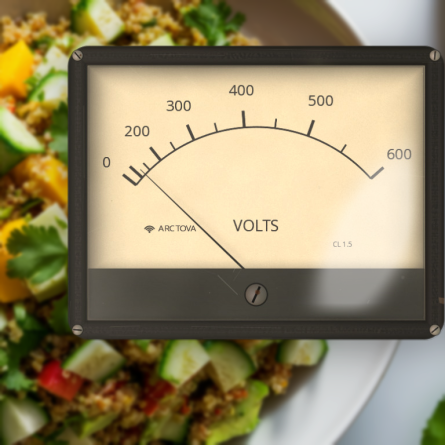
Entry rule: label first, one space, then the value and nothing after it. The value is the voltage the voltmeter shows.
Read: 125 V
